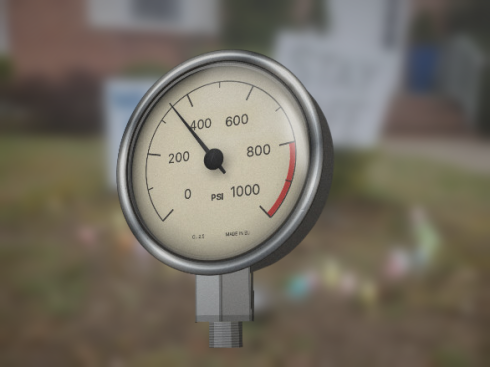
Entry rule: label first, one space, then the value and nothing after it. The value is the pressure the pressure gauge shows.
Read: 350 psi
